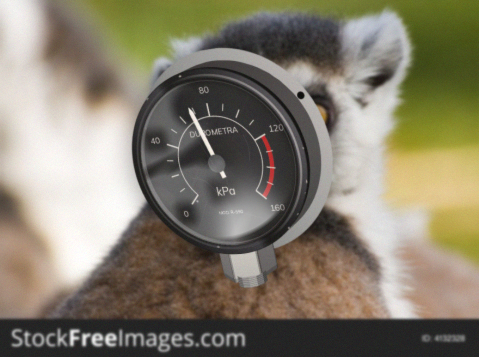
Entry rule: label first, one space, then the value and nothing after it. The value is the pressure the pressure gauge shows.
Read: 70 kPa
